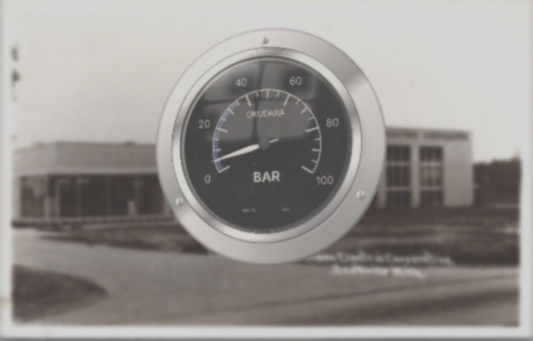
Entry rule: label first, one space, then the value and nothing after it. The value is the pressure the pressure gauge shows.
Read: 5 bar
